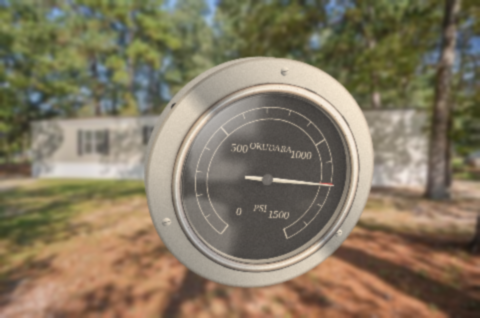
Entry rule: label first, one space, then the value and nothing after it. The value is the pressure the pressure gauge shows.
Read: 1200 psi
